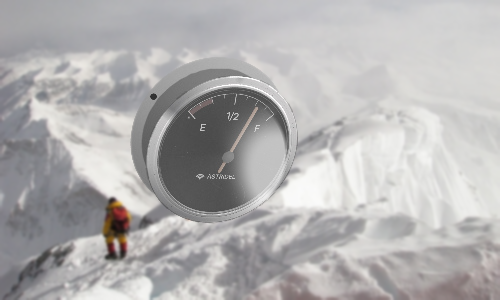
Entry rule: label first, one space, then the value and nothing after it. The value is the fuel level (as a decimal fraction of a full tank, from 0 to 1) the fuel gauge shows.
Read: 0.75
